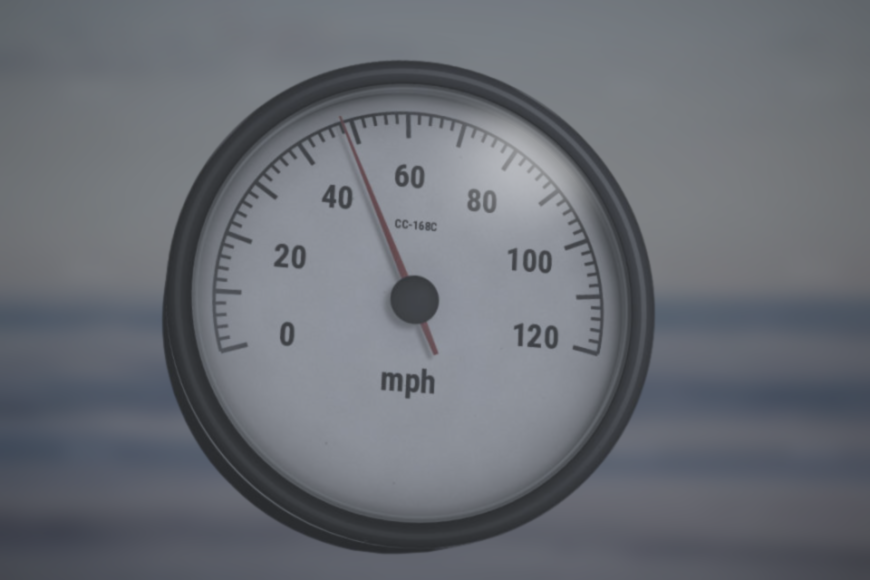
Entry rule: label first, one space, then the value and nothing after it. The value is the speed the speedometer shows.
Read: 48 mph
